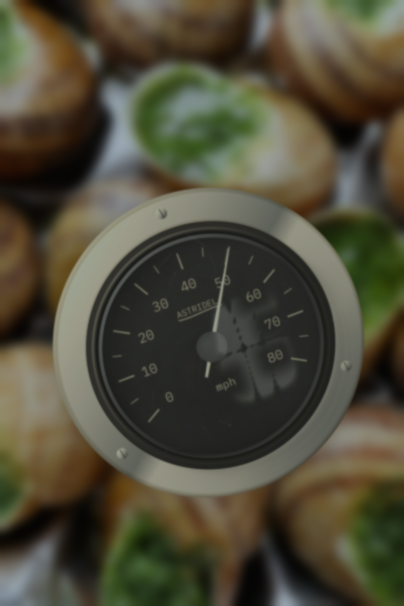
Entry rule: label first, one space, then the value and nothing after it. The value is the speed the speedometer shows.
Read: 50 mph
